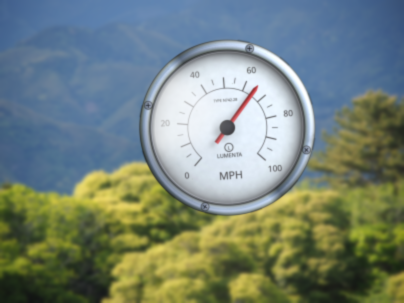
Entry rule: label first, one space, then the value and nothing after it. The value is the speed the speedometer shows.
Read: 65 mph
